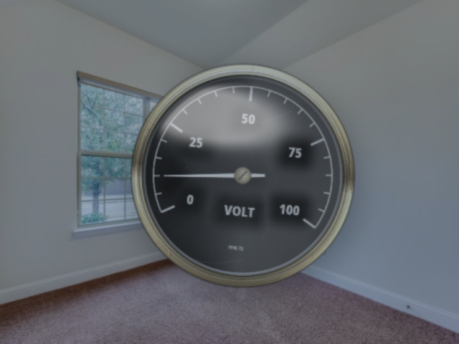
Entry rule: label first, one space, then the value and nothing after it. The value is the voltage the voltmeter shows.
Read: 10 V
